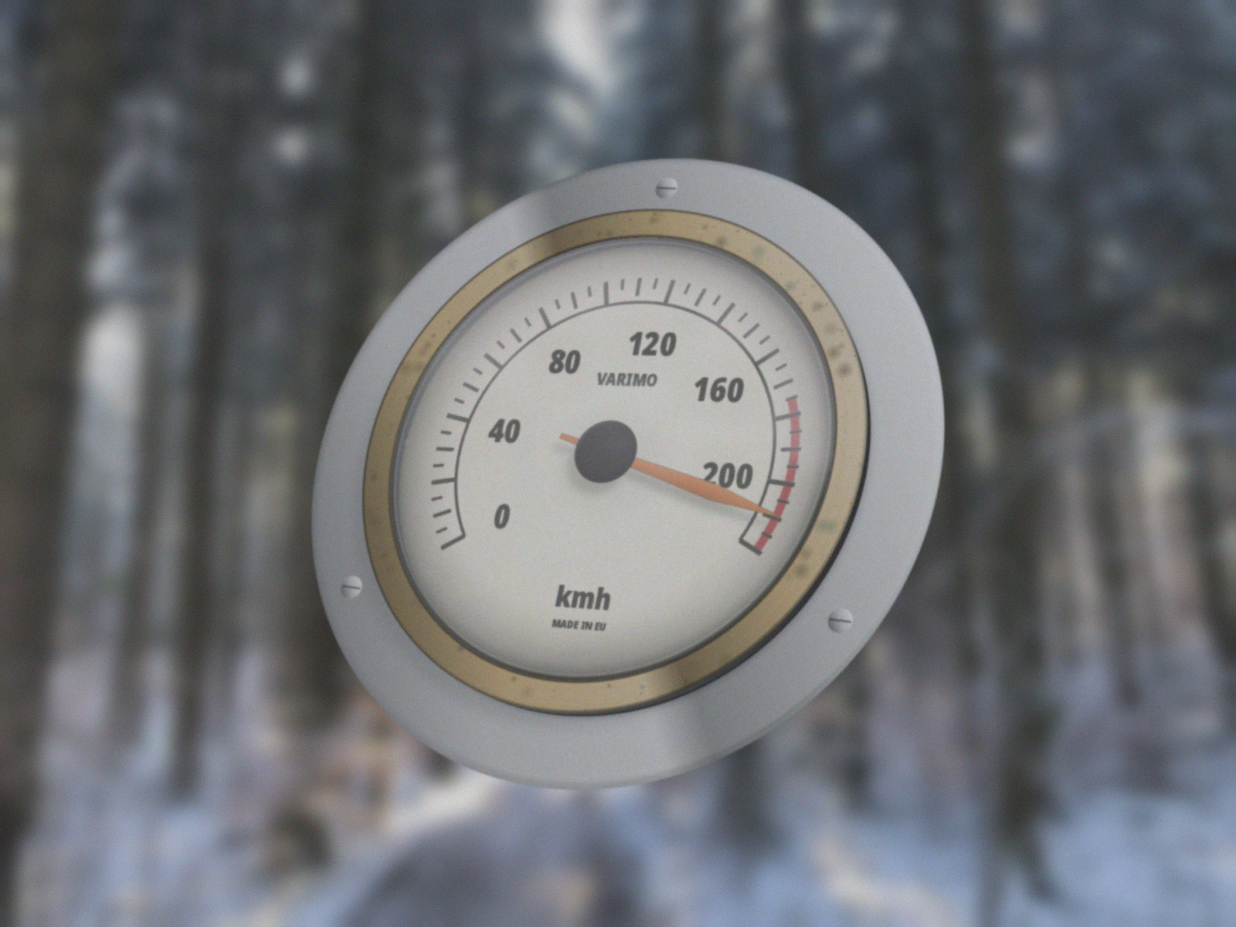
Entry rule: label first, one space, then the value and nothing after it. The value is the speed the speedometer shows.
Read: 210 km/h
